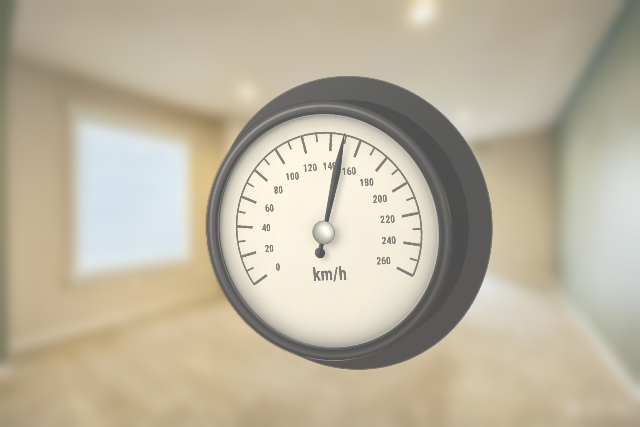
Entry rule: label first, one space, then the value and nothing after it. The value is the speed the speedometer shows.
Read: 150 km/h
